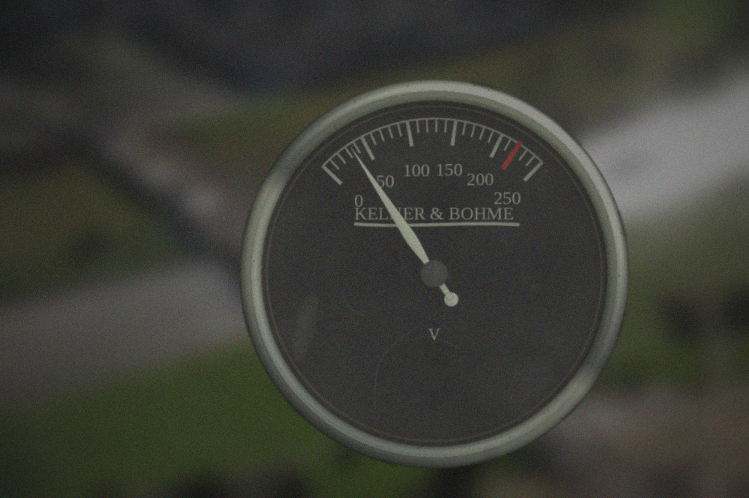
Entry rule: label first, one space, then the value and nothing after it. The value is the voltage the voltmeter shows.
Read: 35 V
